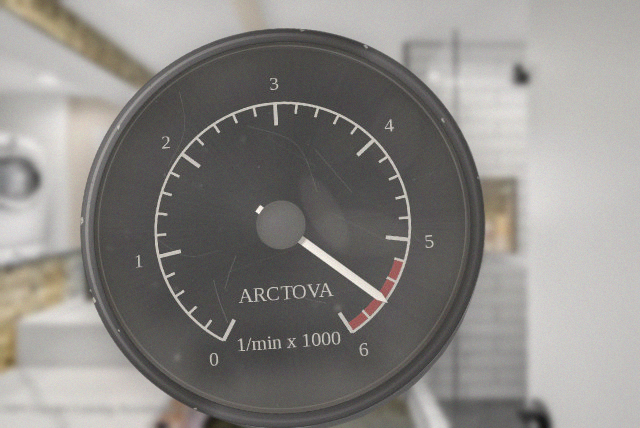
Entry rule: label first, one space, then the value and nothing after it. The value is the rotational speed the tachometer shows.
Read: 5600 rpm
